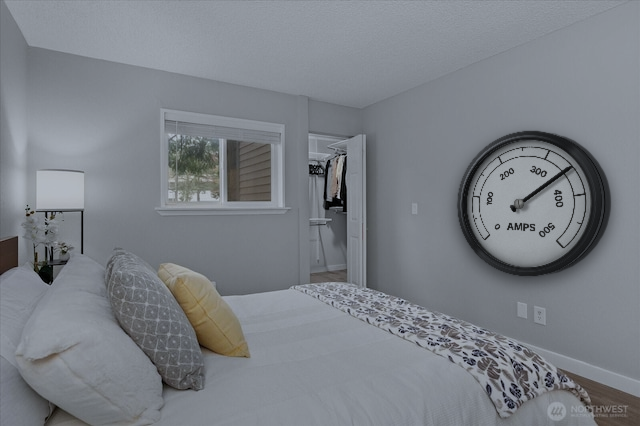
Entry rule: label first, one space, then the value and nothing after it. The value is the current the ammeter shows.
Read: 350 A
